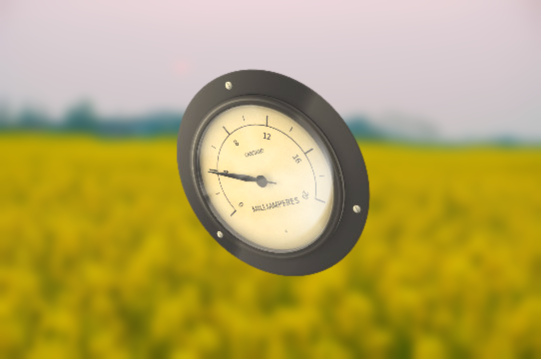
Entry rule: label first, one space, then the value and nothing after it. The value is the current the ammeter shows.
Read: 4 mA
